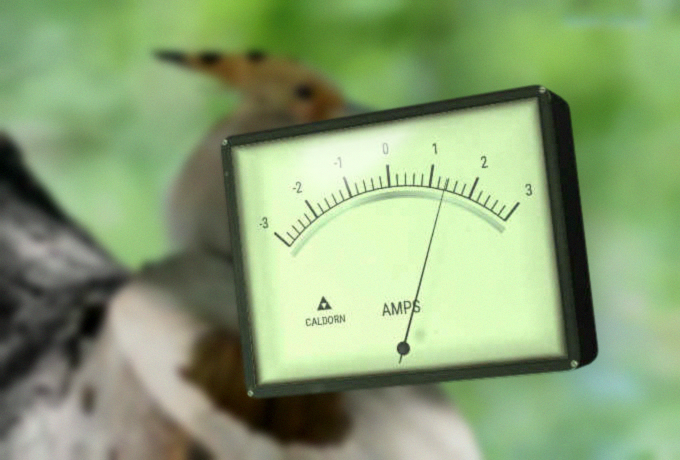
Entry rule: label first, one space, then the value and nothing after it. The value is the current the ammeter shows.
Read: 1.4 A
